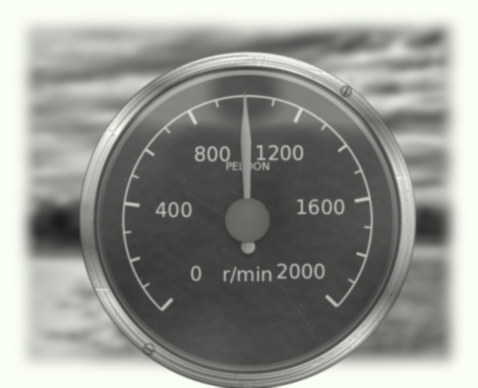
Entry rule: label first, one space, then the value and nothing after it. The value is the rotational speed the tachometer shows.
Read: 1000 rpm
